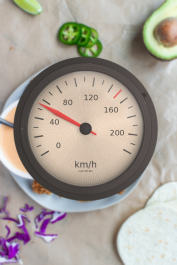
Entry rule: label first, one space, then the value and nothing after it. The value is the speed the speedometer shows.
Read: 55 km/h
